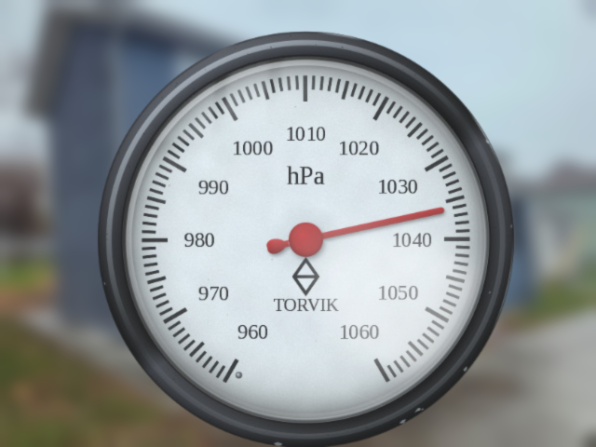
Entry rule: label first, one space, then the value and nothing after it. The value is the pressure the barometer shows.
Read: 1036 hPa
